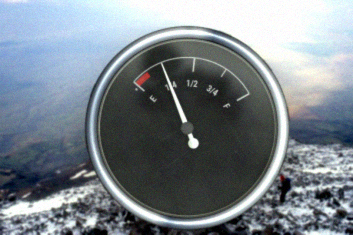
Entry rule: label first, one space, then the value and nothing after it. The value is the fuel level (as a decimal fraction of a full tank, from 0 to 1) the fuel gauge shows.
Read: 0.25
